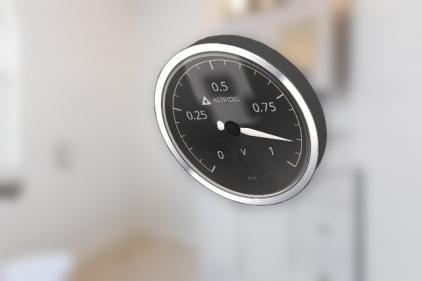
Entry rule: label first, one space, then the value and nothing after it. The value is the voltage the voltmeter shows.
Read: 0.9 V
